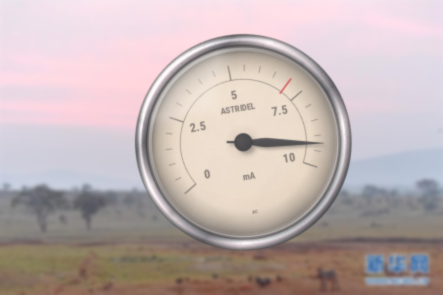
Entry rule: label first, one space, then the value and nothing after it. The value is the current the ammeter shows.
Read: 9.25 mA
